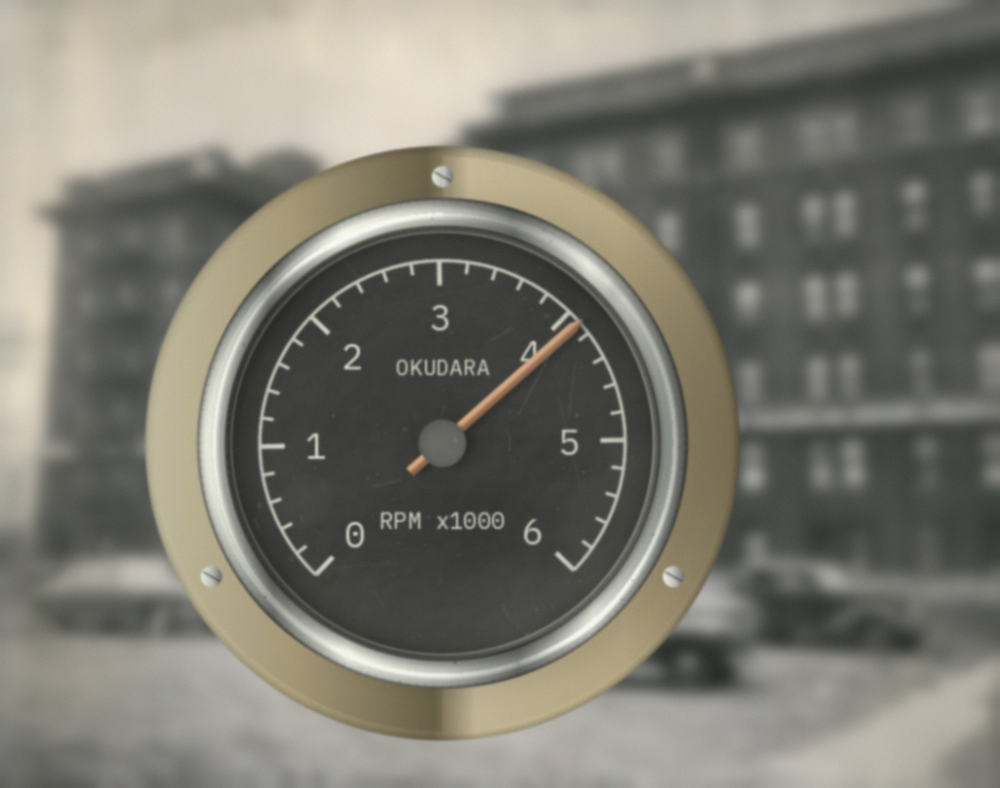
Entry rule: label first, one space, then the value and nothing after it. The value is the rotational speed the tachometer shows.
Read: 4100 rpm
